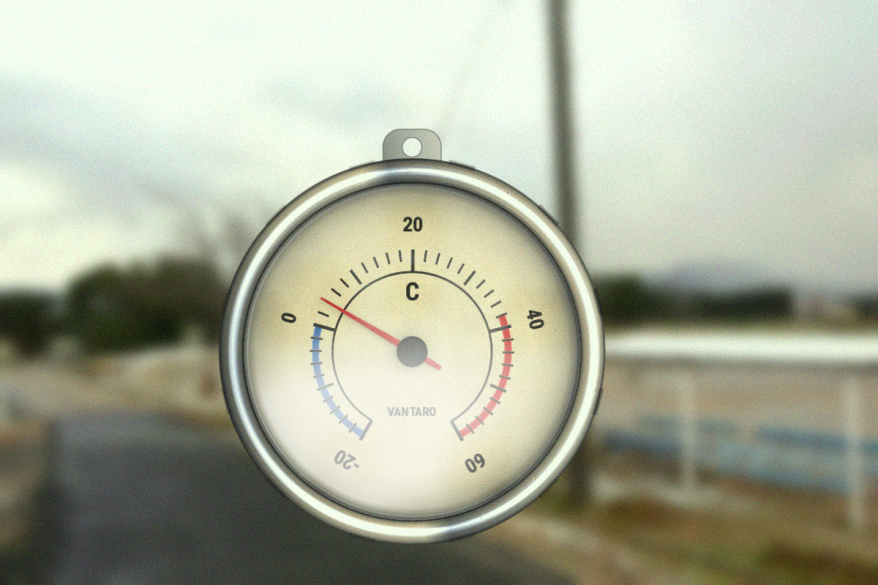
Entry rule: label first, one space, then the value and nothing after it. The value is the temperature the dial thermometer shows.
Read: 4 °C
